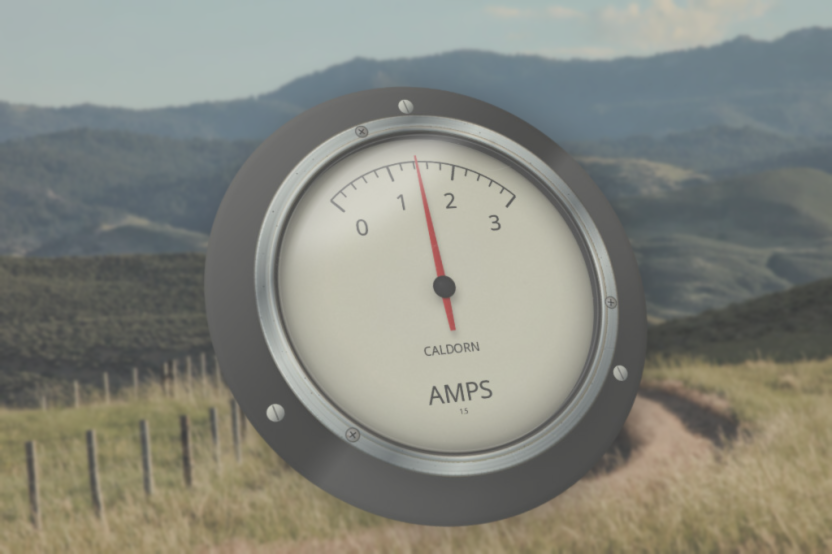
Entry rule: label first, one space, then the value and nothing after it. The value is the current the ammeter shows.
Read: 1.4 A
